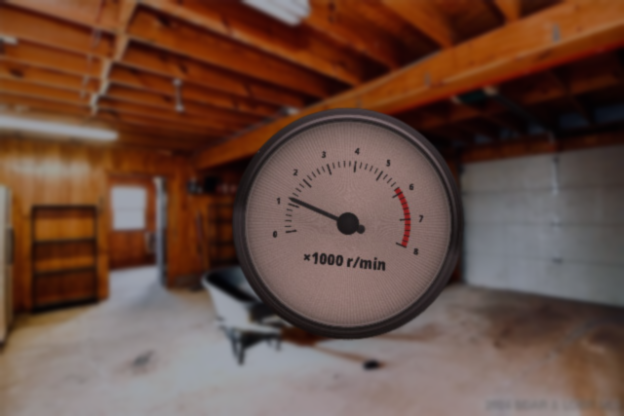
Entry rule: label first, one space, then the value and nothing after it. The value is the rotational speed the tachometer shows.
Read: 1200 rpm
